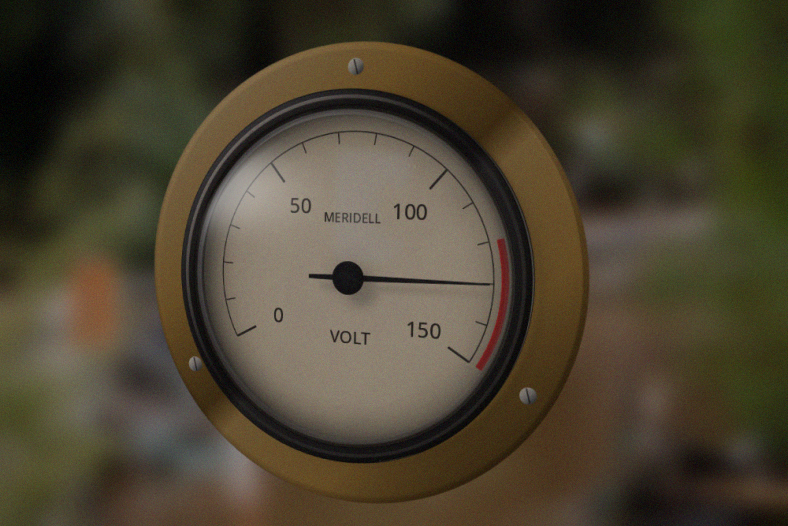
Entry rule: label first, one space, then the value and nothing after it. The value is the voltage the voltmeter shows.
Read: 130 V
